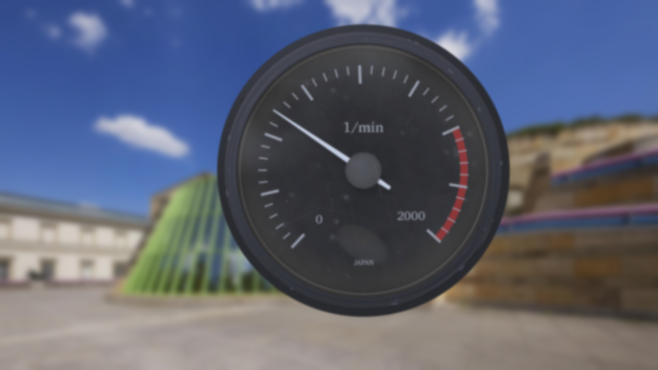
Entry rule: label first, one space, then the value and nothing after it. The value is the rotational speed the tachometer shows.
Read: 600 rpm
